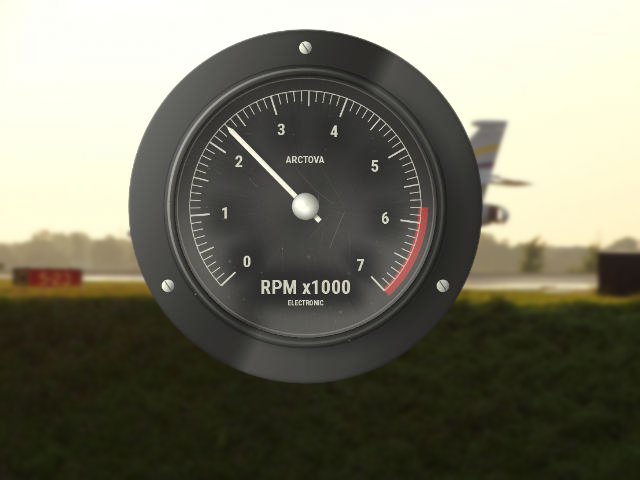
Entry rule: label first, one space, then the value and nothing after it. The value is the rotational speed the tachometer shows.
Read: 2300 rpm
